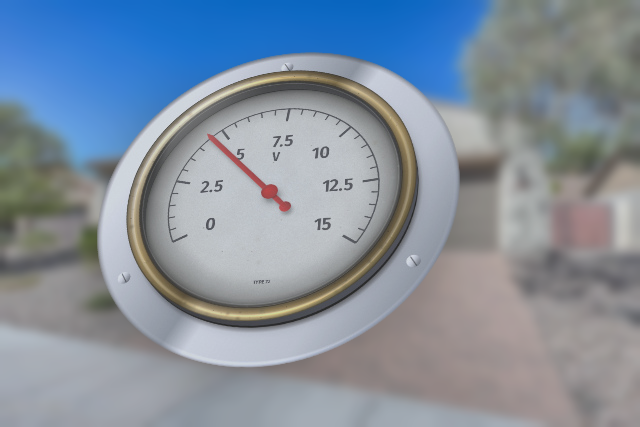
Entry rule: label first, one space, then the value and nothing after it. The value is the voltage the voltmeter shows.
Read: 4.5 V
